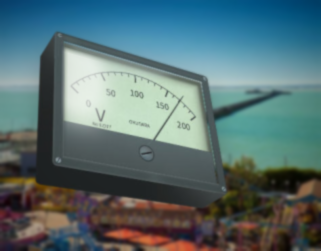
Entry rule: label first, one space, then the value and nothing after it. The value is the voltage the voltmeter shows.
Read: 170 V
